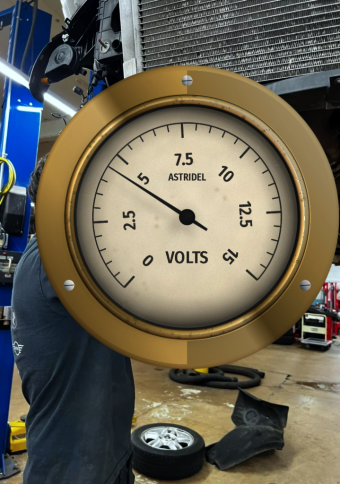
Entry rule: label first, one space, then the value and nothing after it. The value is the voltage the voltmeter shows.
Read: 4.5 V
